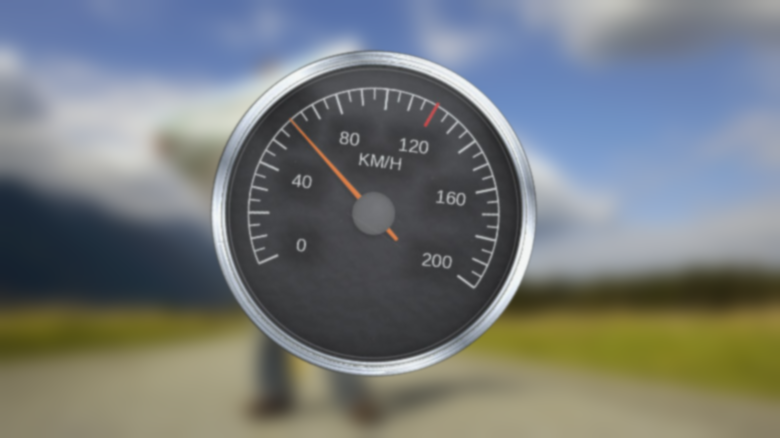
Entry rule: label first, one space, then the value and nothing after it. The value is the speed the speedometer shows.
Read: 60 km/h
